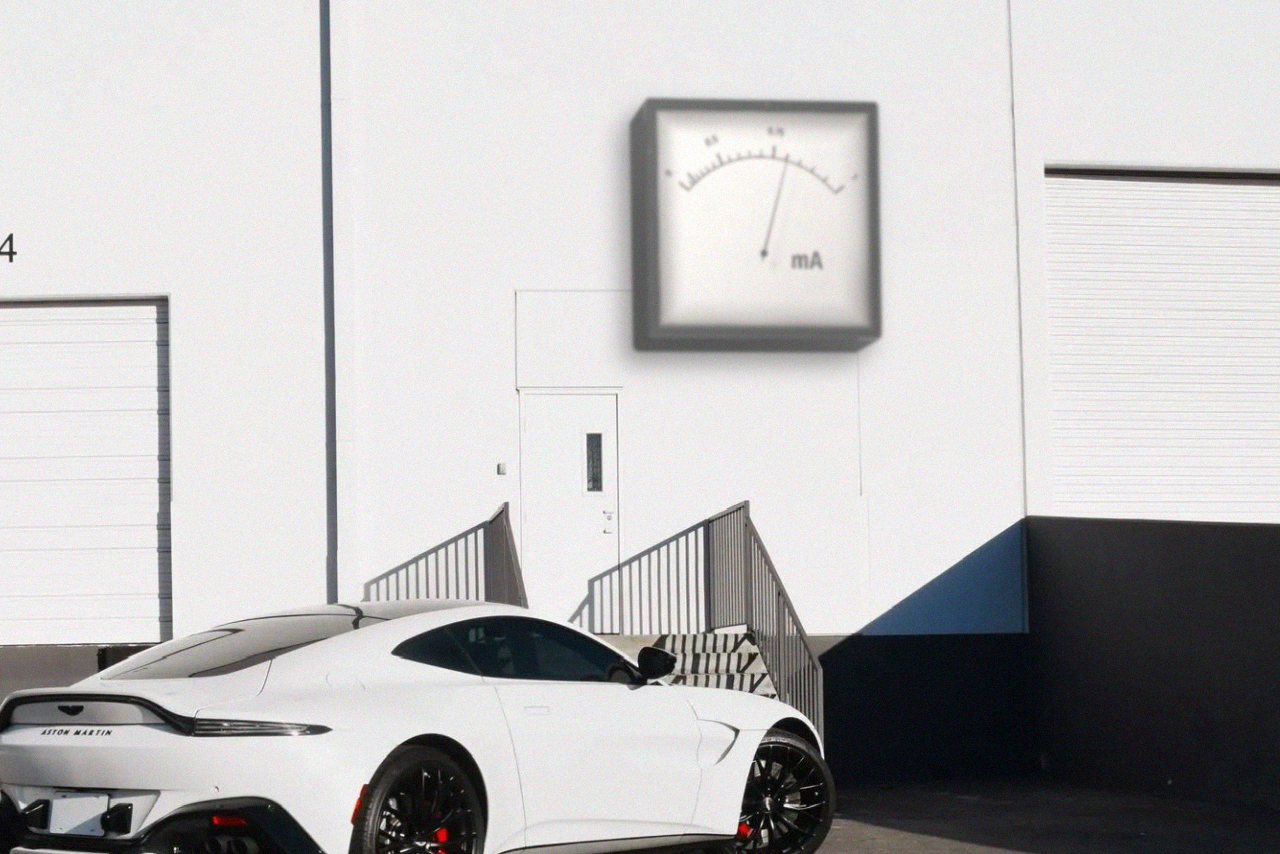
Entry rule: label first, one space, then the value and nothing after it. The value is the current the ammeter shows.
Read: 0.8 mA
